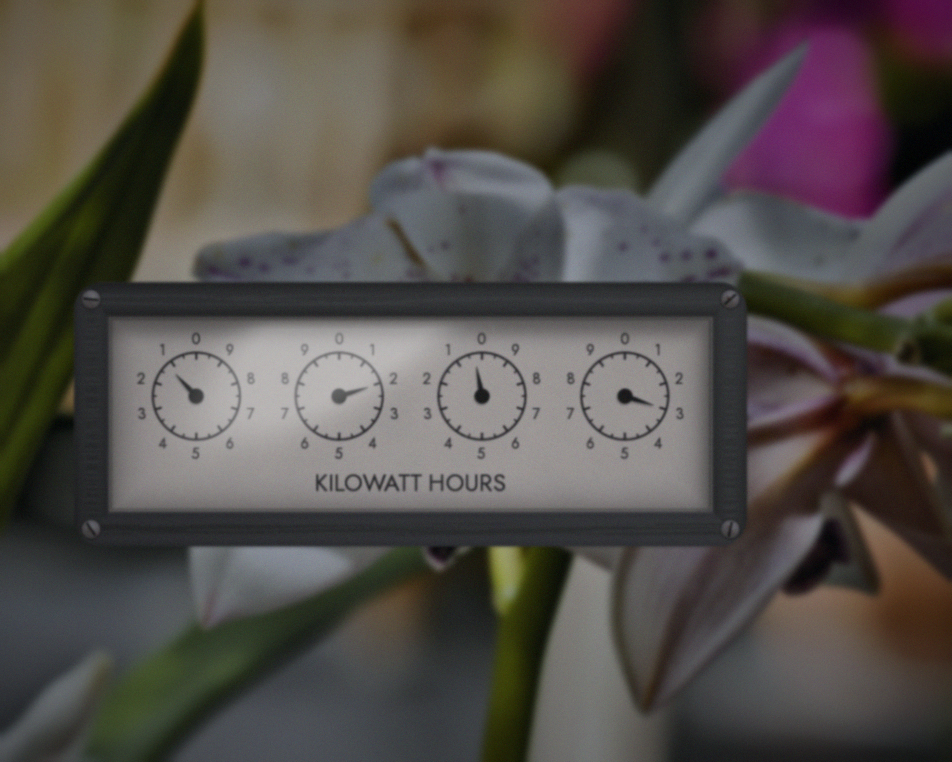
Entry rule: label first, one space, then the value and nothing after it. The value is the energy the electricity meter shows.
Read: 1203 kWh
